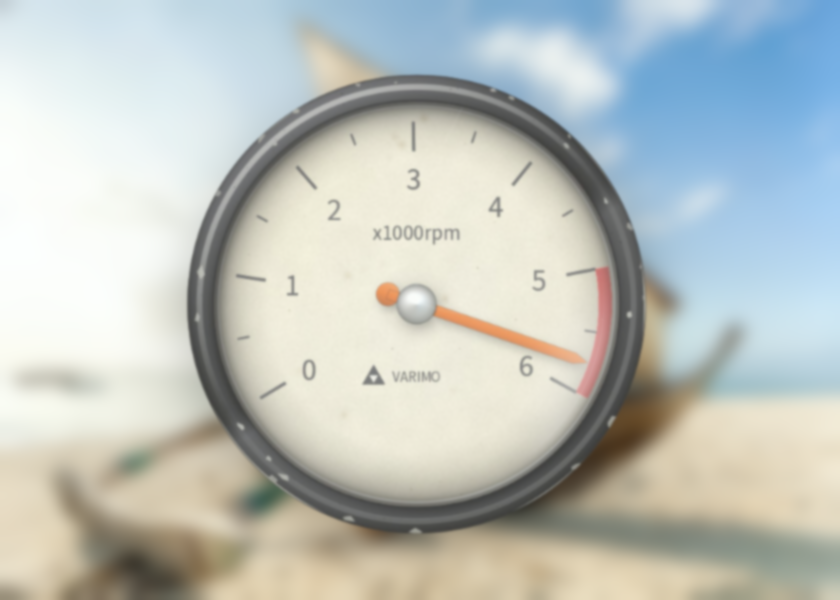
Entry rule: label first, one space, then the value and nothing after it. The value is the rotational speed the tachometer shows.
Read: 5750 rpm
